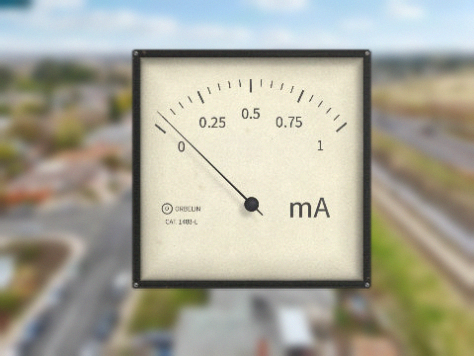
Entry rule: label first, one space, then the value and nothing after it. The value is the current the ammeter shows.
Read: 0.05 mA
